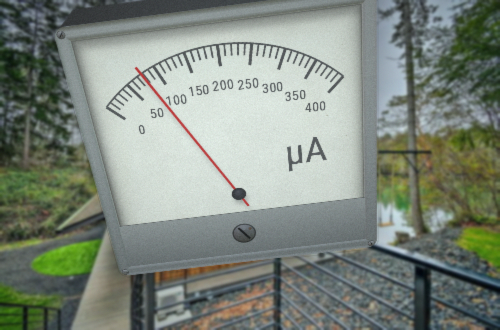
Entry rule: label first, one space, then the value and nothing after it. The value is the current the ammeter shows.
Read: 80 µA
